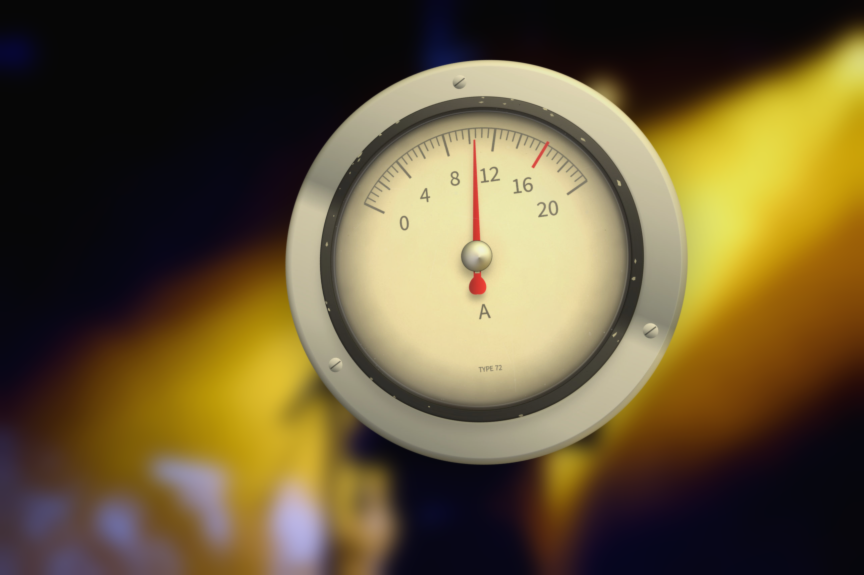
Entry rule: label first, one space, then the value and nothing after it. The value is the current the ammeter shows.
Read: 10.5 A
